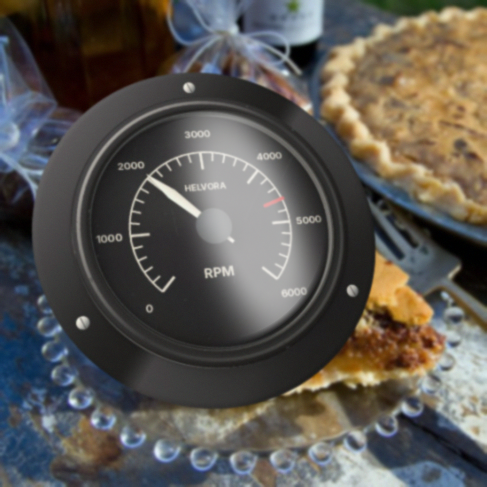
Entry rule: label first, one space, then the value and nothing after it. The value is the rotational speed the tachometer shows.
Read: 2000 rpm
